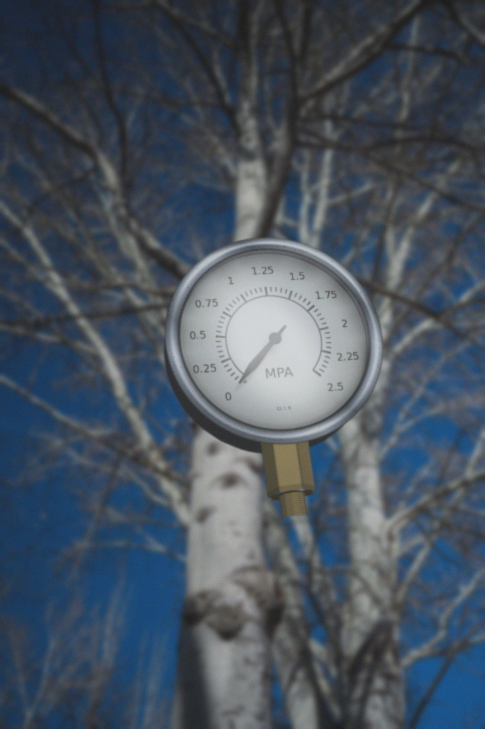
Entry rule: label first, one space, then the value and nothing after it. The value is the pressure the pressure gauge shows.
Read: 0 MPa
